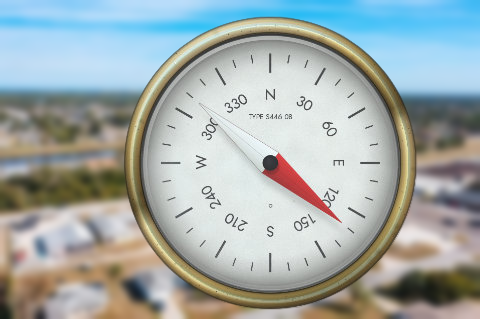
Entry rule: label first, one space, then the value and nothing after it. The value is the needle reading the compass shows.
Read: 130 °
